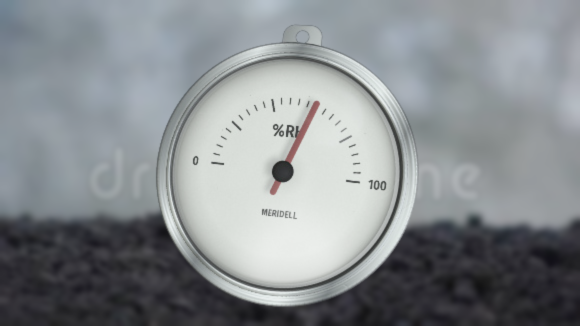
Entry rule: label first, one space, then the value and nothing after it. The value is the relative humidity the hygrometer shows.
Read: 60 %
